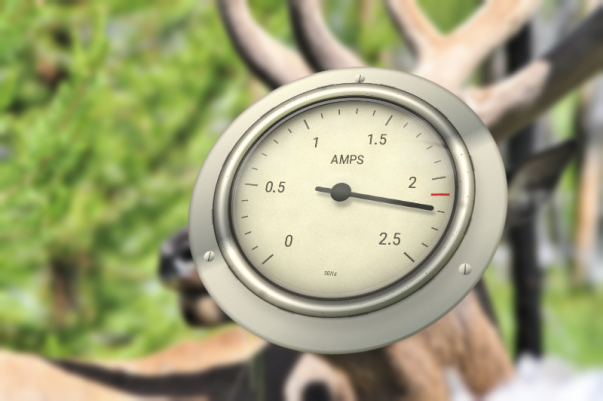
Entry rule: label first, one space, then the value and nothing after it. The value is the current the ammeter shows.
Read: 2.2 A
